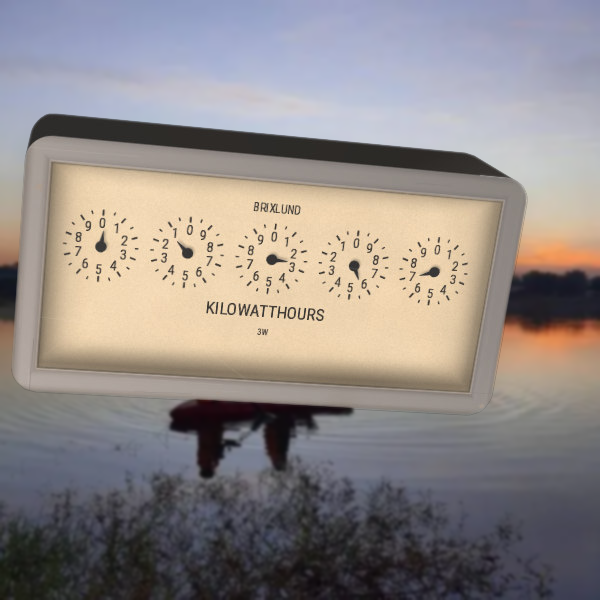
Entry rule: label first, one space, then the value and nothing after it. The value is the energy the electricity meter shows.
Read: 1257 kWh
